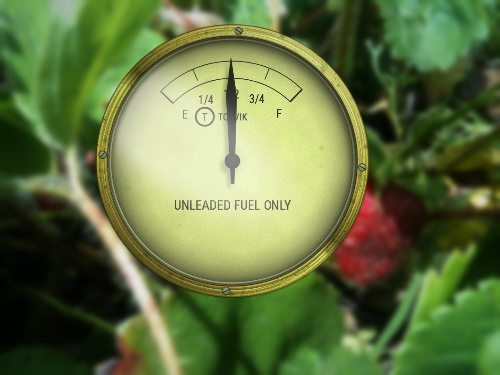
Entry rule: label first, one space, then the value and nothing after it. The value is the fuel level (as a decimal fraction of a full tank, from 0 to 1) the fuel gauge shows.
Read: 0.5
